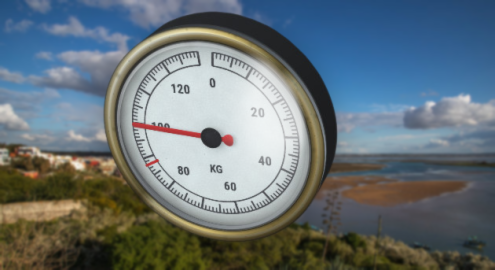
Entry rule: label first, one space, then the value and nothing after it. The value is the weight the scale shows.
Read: 100 kg
